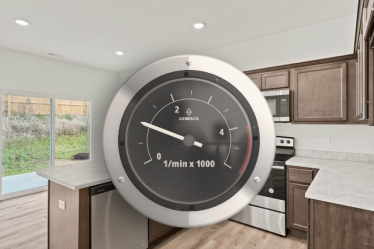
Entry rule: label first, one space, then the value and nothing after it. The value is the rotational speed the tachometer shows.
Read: 1000 rpm
